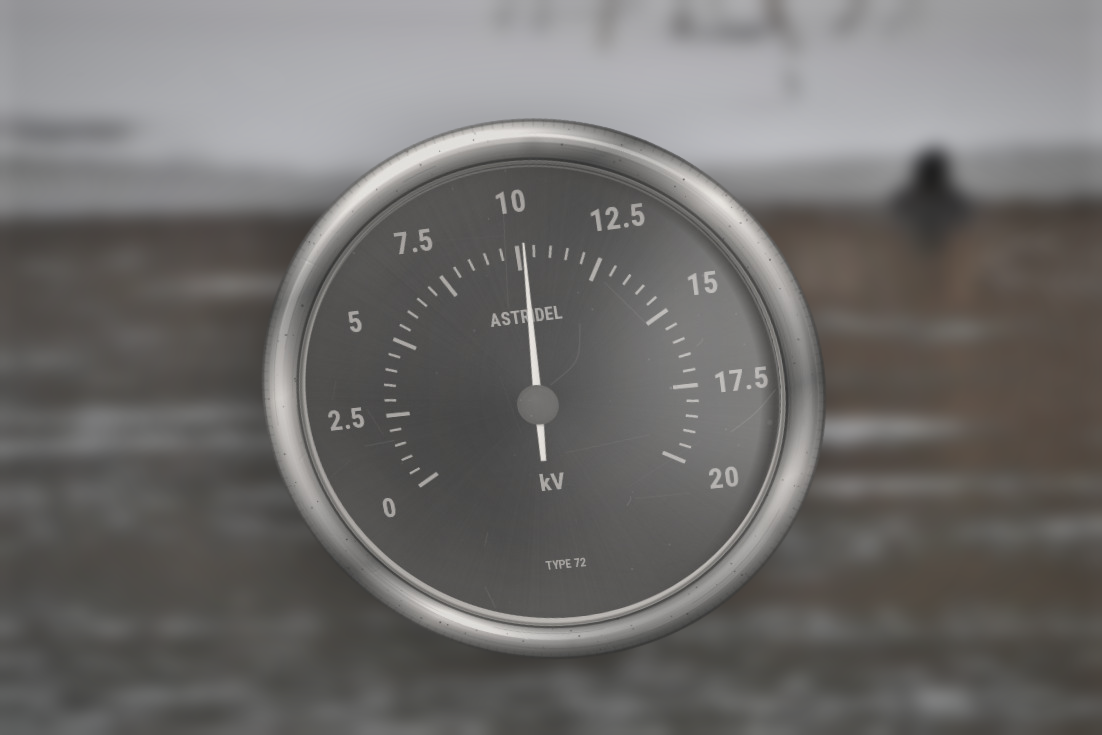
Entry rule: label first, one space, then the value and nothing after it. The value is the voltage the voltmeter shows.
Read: 10.25 kV
